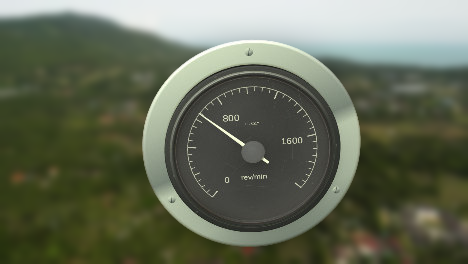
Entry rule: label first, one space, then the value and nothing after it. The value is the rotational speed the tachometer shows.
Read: 650 rpm
